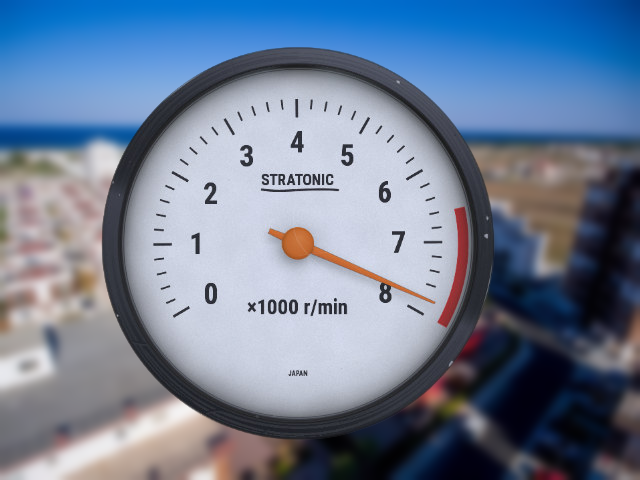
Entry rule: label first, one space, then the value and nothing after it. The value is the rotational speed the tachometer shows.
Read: 7800 rpm
